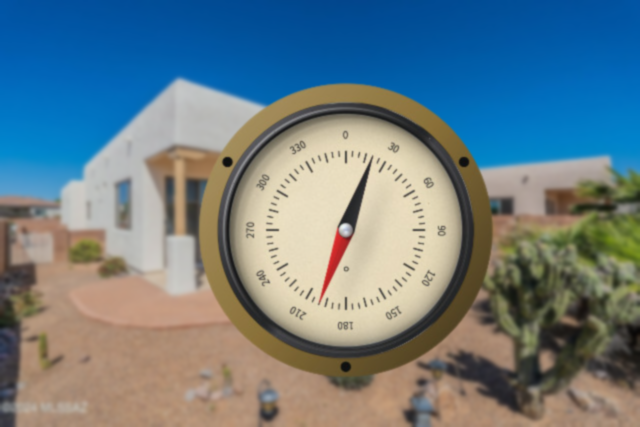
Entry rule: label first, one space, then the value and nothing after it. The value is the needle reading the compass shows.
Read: 200 °
